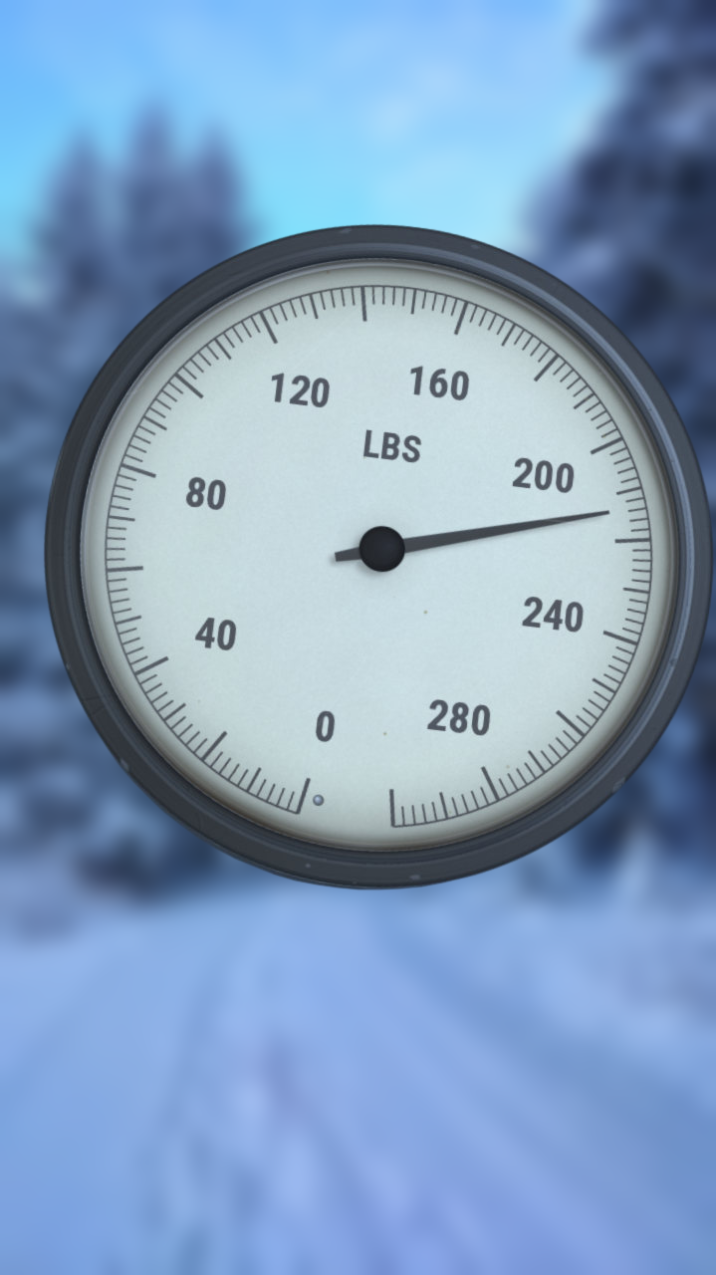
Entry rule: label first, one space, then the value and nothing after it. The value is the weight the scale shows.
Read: 214 lb
